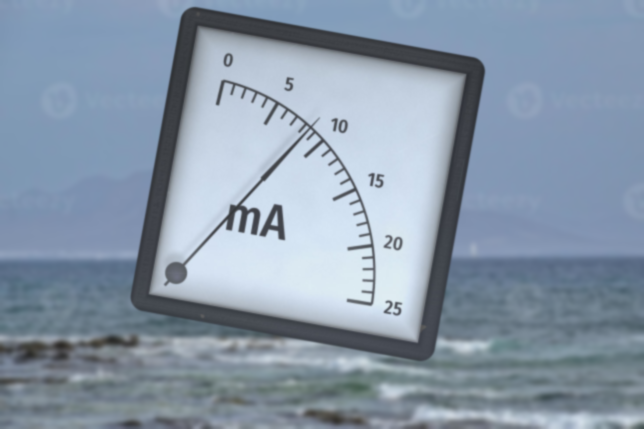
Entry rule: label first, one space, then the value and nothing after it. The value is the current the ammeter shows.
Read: 8.5 mA
